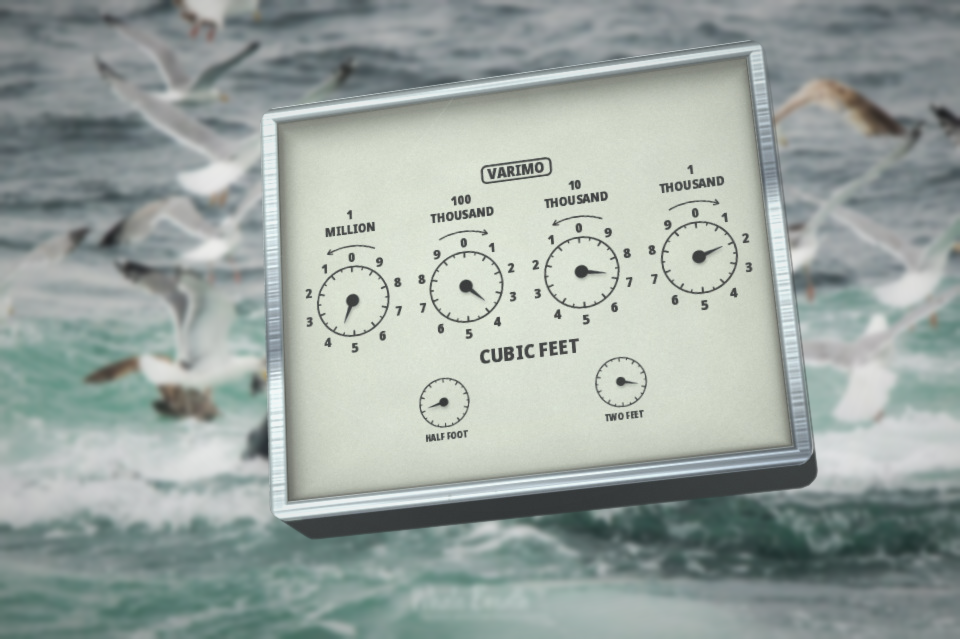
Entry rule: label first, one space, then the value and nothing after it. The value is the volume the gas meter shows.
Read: 437200 ft³
